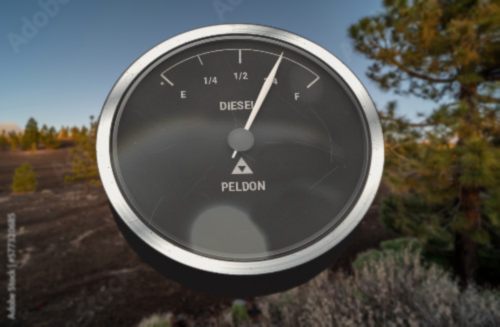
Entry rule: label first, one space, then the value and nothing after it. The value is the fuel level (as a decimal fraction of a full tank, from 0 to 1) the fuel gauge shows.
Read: 0.75
